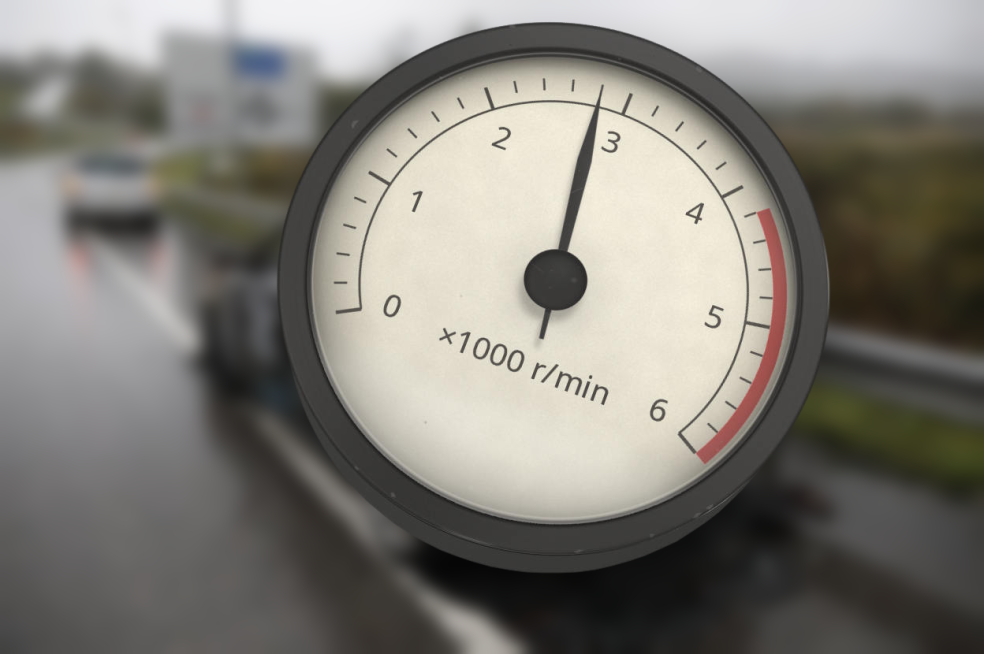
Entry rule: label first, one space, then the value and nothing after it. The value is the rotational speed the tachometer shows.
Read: 2800 rpm
